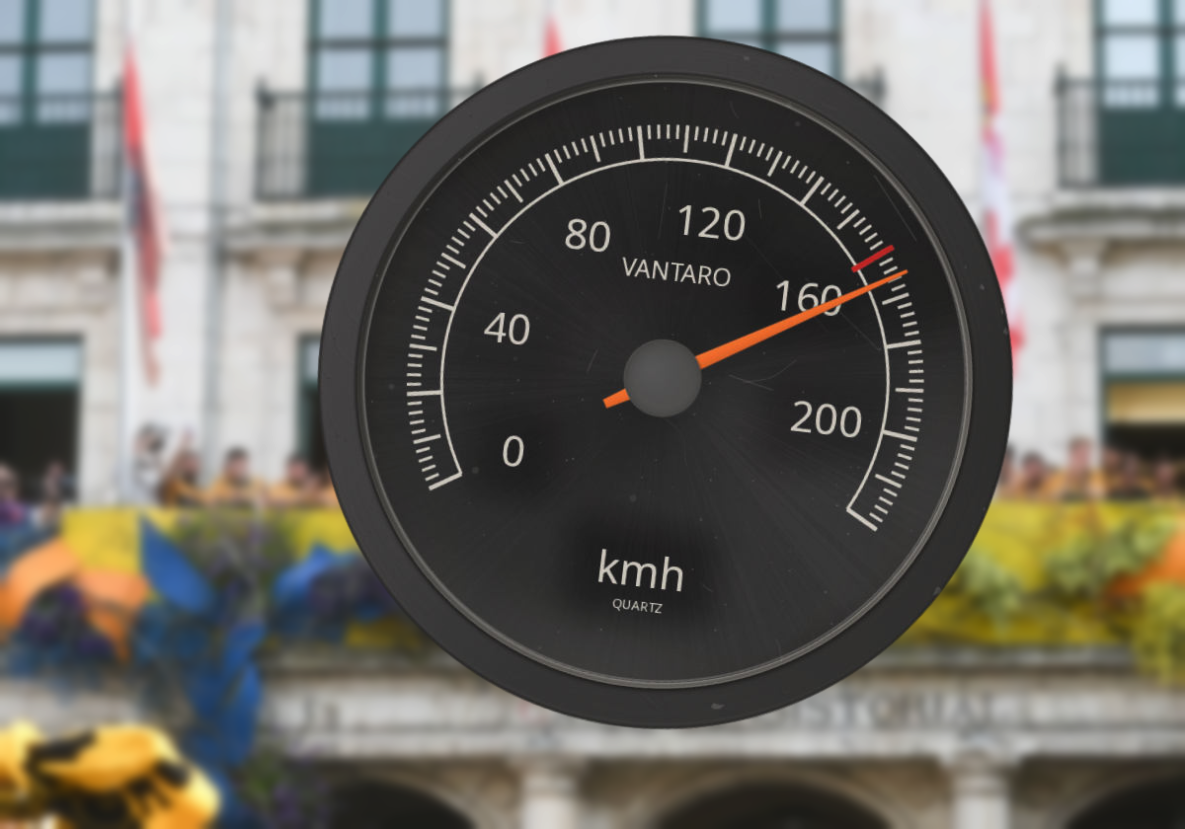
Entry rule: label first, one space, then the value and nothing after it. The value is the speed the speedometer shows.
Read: 166 km/h
